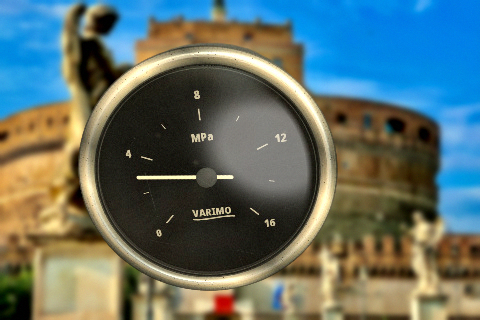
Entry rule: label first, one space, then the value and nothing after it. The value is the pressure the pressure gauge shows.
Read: 3 MPa
